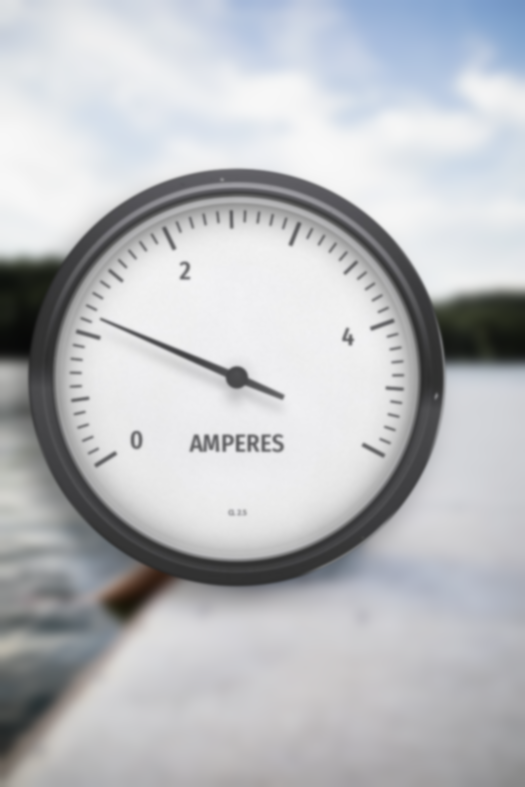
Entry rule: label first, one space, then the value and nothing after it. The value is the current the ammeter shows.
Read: 1.15 A
